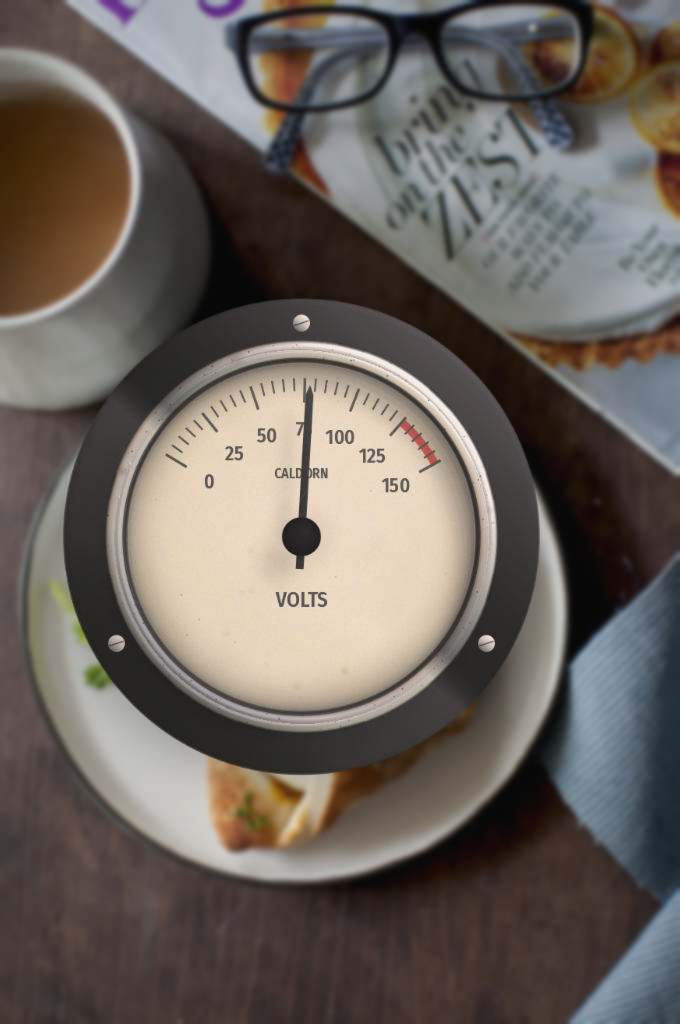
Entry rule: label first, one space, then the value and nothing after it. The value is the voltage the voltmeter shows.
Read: 77.5 V
